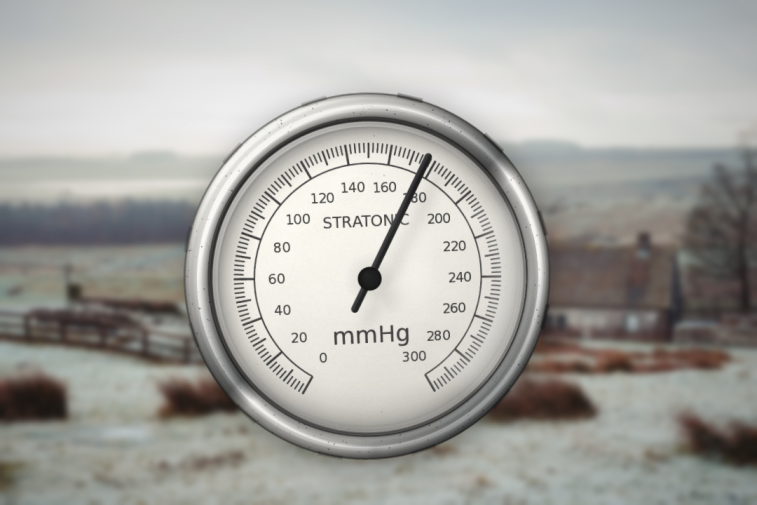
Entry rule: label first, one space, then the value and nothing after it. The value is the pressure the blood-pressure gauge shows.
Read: 176 mmHg
